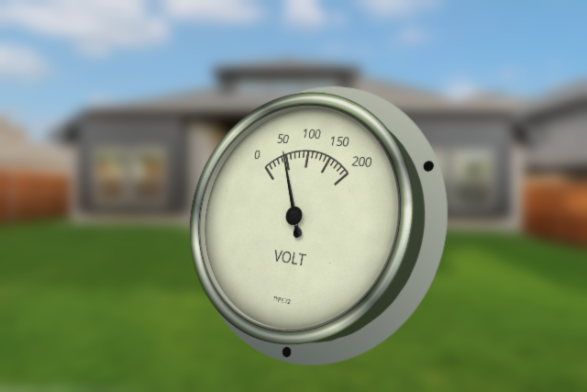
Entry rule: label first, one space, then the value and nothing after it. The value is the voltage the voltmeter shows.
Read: 50 V
